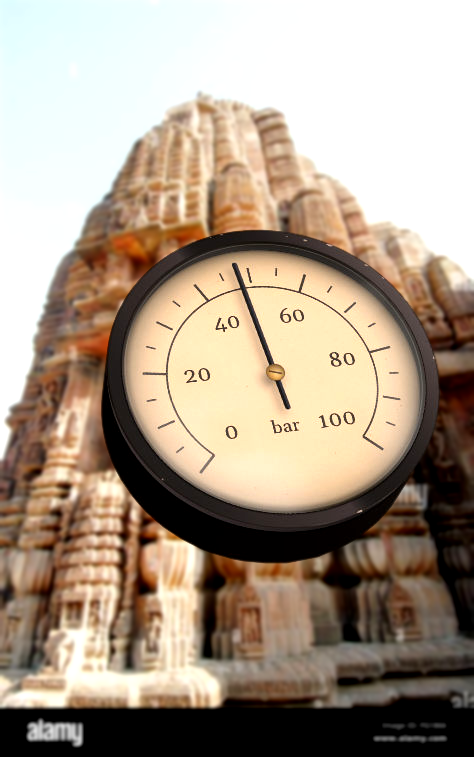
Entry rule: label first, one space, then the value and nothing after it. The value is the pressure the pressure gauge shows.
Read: 47.5 bar
